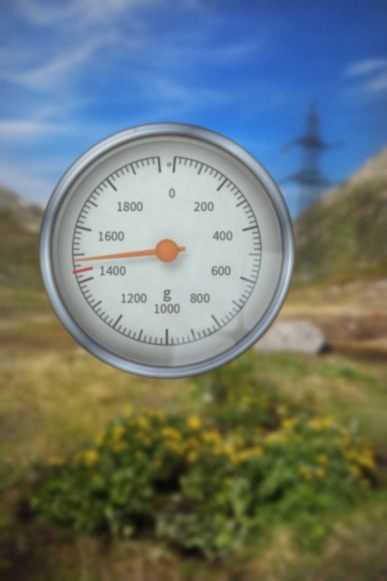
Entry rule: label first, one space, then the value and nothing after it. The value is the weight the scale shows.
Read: 1480 g
